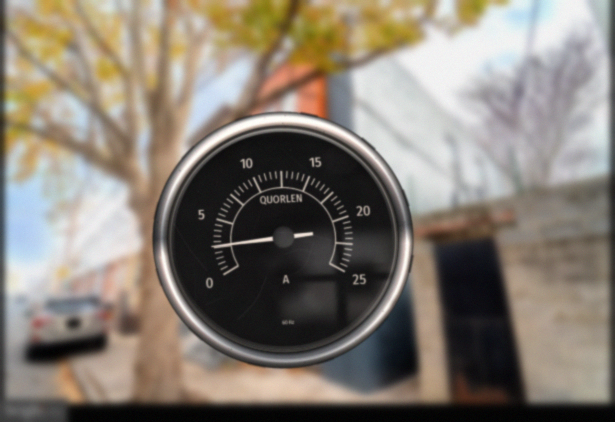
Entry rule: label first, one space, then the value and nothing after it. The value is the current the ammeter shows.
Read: 2.5 A
